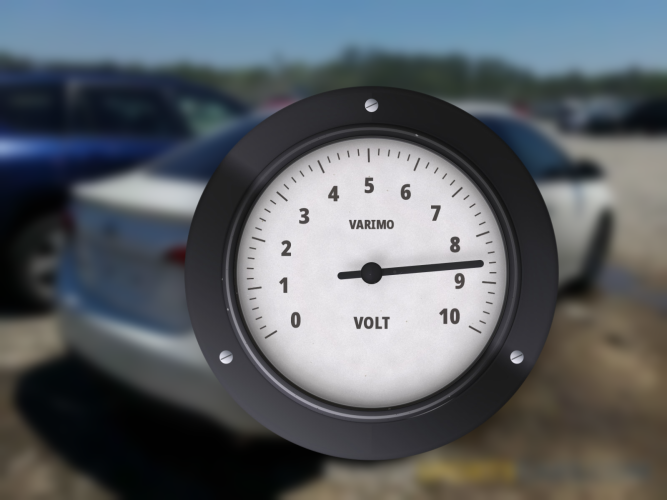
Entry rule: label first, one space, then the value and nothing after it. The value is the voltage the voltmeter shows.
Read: 8.6 V
